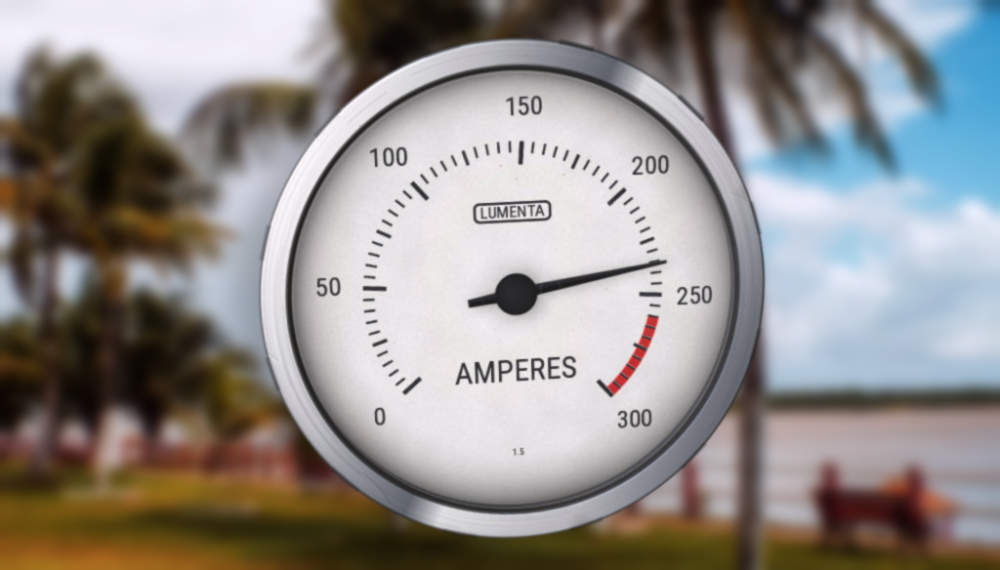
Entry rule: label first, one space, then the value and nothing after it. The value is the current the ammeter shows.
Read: 235 A
